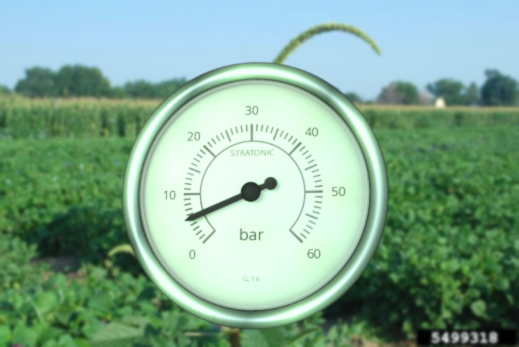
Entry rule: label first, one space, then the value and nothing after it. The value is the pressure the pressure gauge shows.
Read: 5 bar
